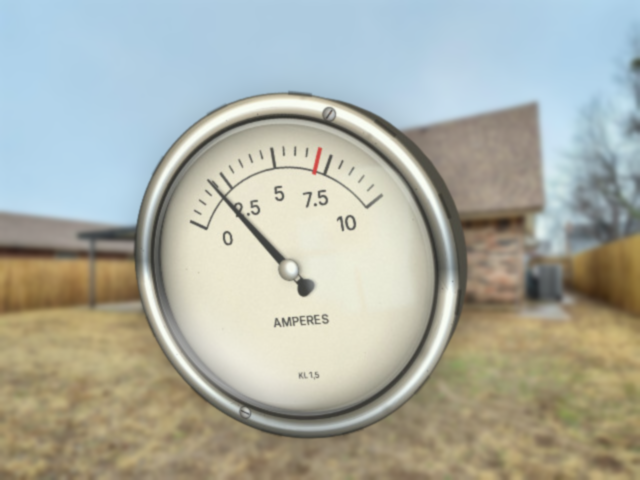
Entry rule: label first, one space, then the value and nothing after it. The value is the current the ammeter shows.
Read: 2 A
